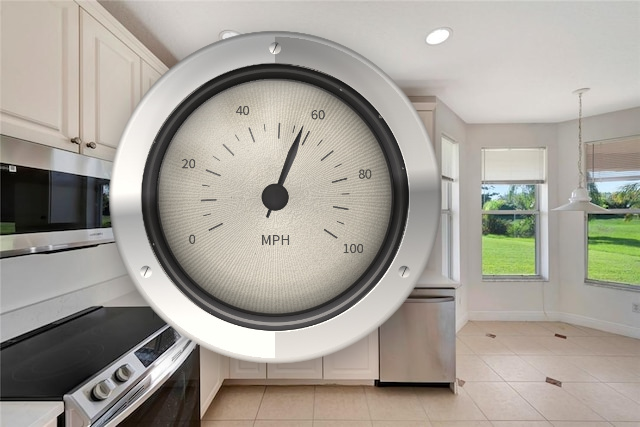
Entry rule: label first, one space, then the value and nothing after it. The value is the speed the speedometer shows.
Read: 57.5 mph
